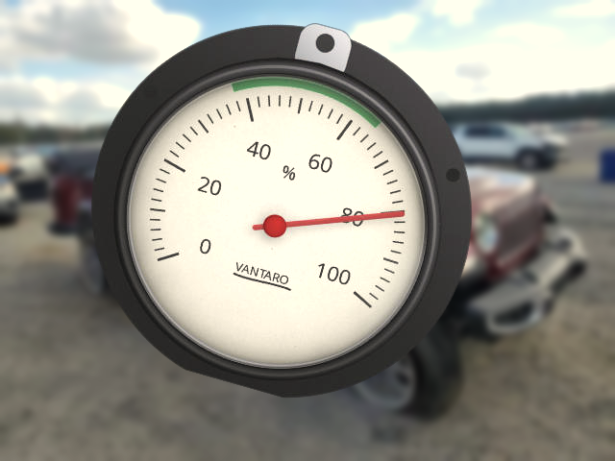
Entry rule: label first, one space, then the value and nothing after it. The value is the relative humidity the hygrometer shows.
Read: 80 %
